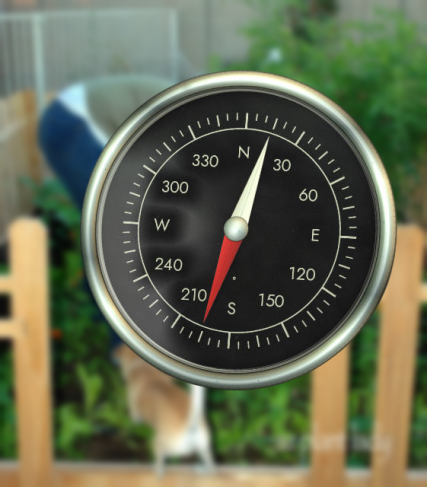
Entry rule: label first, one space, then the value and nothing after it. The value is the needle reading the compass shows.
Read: 195 °
